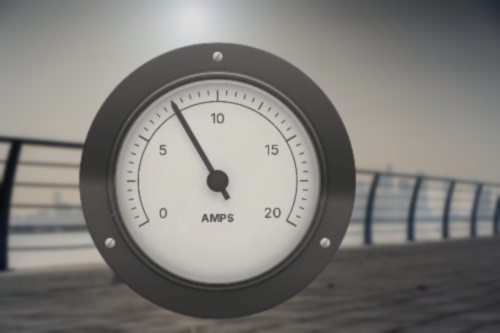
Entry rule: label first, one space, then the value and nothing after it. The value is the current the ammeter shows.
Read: 7.5 A
